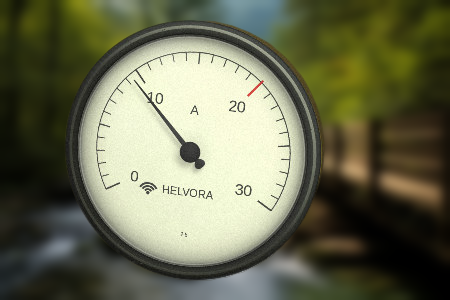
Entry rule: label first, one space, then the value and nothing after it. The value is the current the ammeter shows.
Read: 9.5 A
